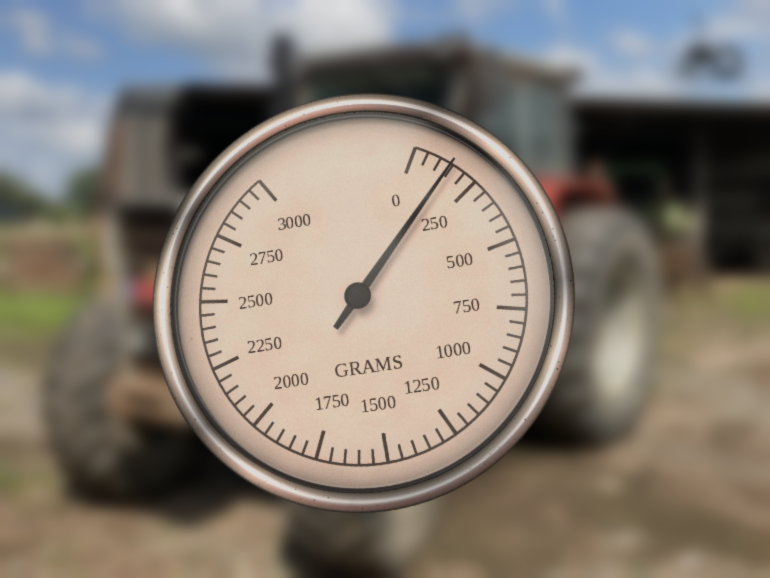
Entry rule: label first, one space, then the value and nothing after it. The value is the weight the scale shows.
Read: 150 g
